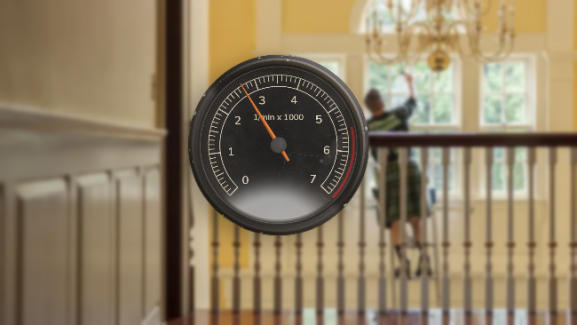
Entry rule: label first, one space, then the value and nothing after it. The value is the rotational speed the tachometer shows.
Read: 2700 rpm
